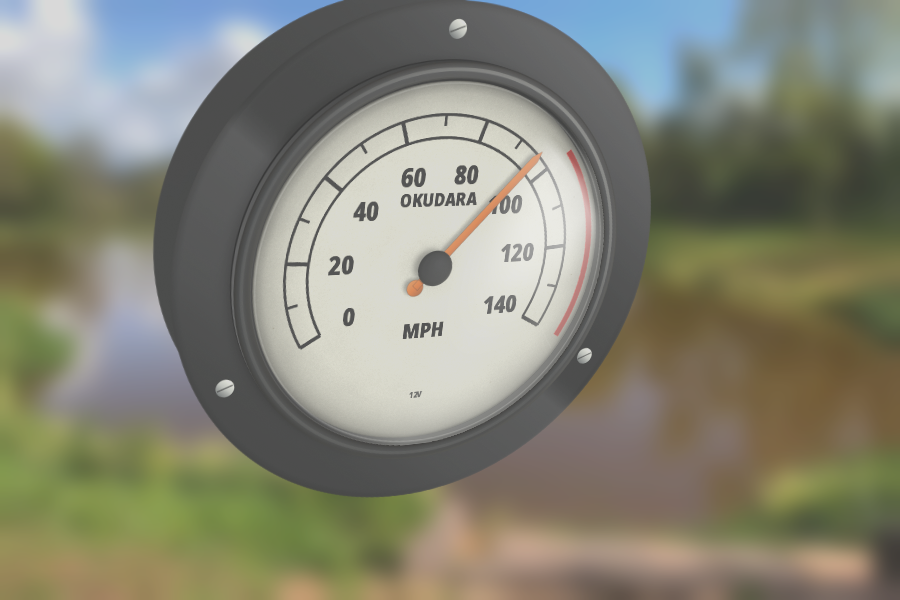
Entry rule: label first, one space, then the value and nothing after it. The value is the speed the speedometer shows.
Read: 95 mph
